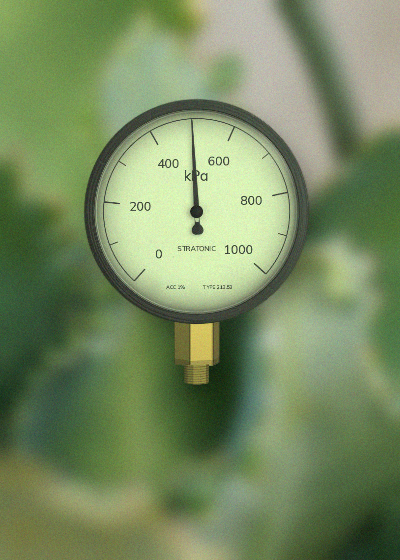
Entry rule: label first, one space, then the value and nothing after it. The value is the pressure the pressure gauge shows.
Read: 500 kPa
